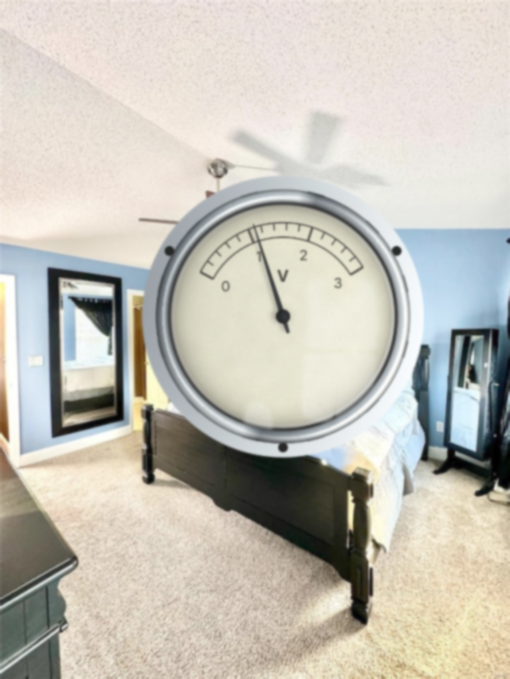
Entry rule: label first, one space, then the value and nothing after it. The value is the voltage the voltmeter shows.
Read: 1.1 V
